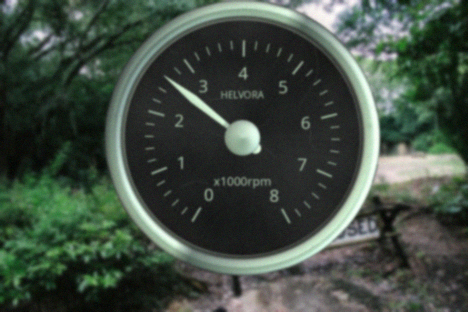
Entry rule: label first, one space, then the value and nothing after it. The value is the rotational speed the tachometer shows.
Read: 2600 rpm
